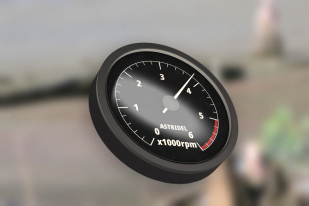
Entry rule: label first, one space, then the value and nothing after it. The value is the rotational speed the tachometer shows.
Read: 3800 rpm
